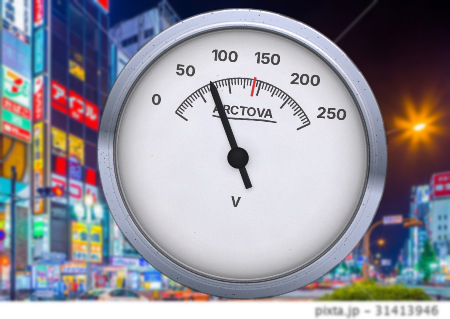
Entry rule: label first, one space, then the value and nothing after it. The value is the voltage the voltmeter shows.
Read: 75 V
